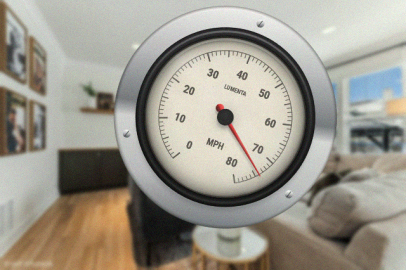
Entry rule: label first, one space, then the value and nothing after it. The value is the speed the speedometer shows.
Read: 74 mph
